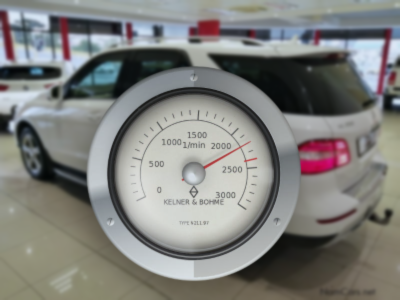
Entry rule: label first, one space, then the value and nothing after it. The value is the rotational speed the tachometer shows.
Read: 2200 rpm
